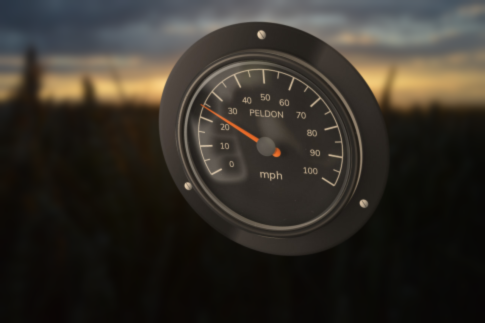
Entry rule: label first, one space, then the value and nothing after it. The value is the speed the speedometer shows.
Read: 25 mph
